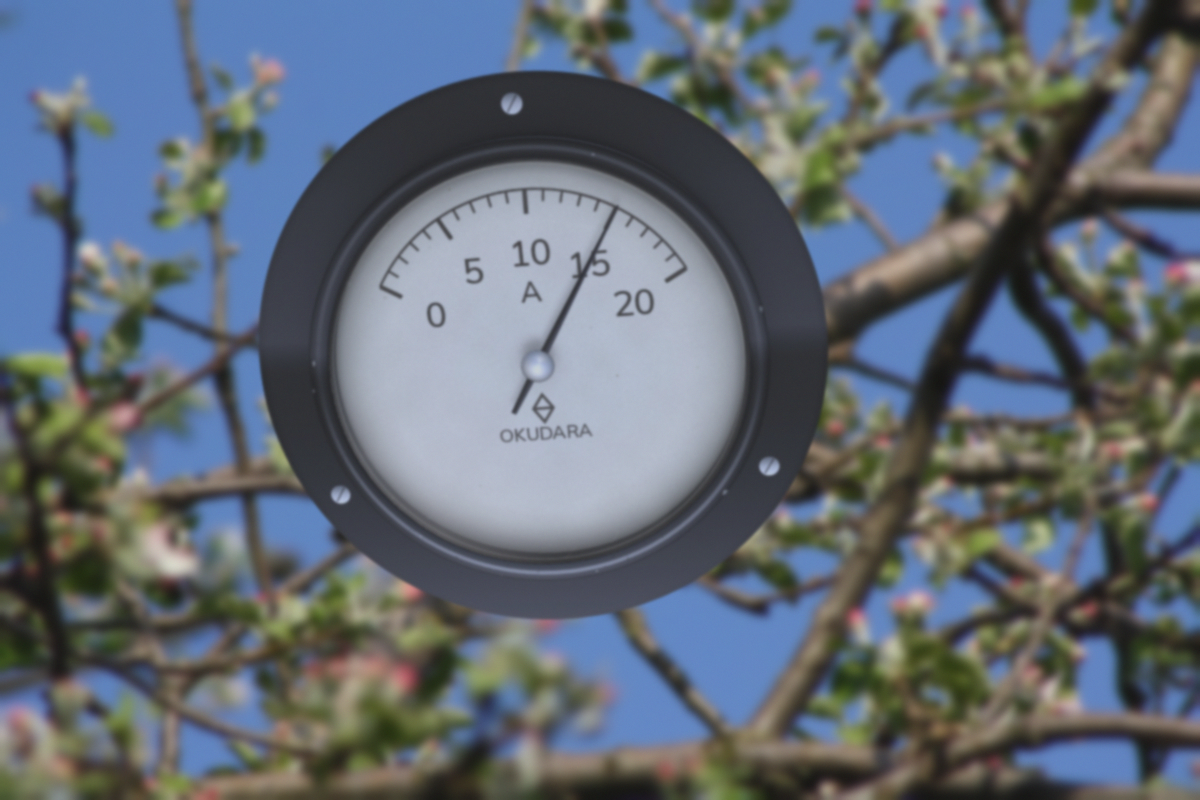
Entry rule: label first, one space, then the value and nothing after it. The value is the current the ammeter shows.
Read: 15 A
